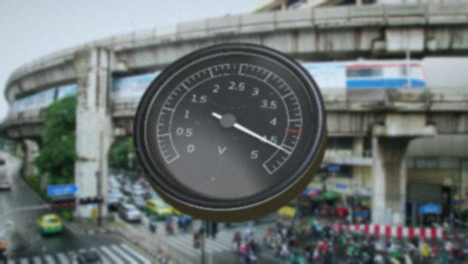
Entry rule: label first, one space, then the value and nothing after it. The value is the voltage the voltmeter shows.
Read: 4.6 V
